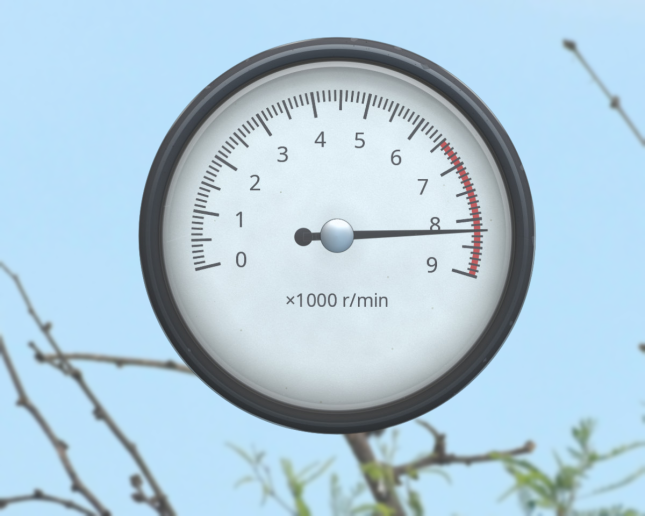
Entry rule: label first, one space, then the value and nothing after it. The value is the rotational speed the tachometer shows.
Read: 8200 rpm
